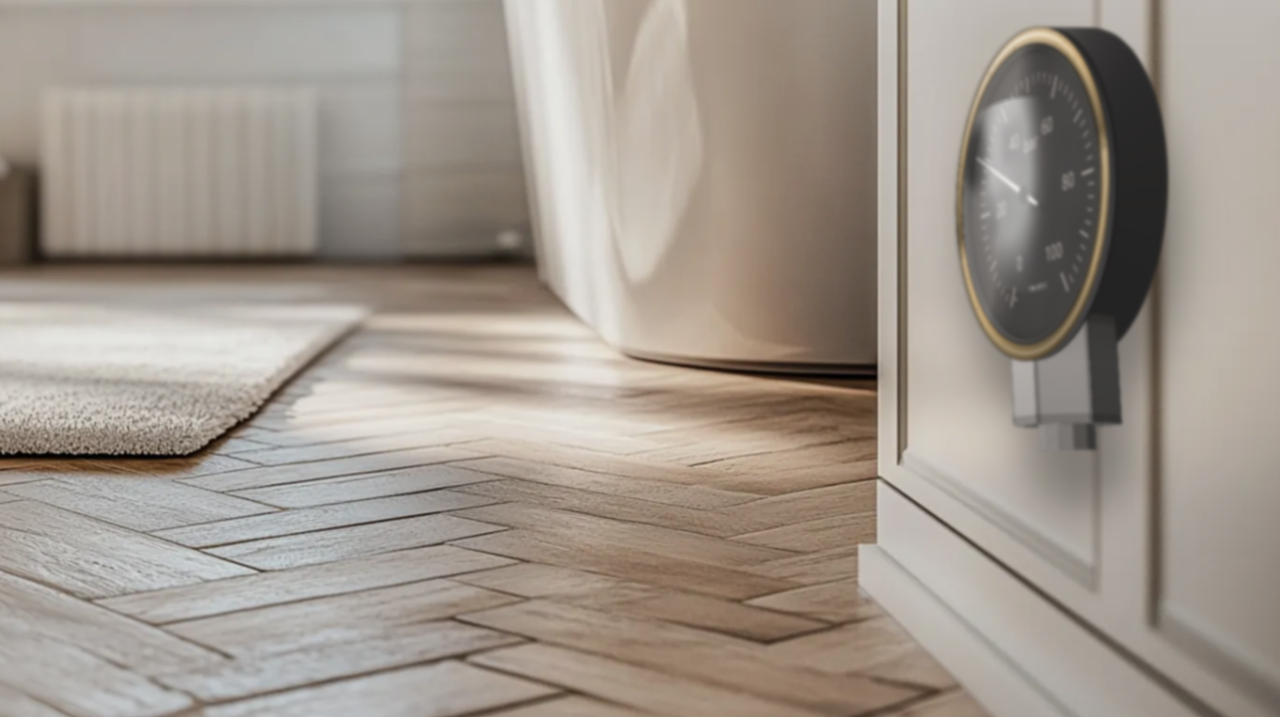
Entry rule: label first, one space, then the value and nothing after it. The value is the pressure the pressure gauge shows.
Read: 30 bar
